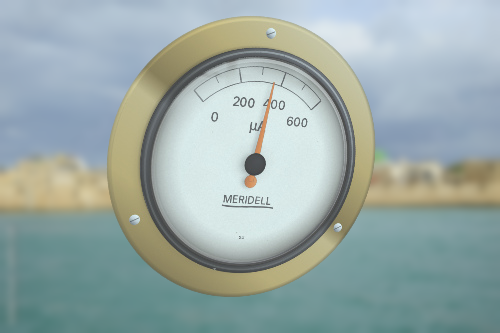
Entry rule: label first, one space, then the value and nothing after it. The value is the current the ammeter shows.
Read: 350 µA
